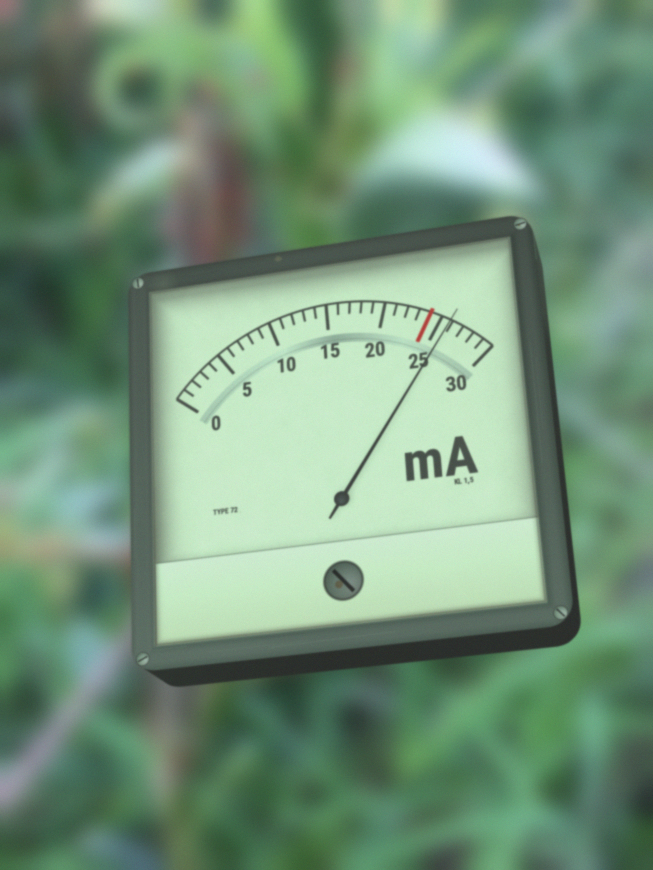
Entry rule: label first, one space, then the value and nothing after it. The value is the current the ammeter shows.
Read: 26 mA
